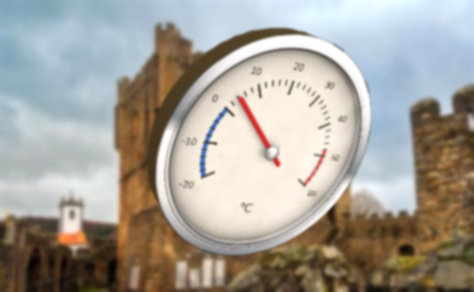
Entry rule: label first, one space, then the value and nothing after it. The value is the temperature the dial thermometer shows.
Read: 4 °C
